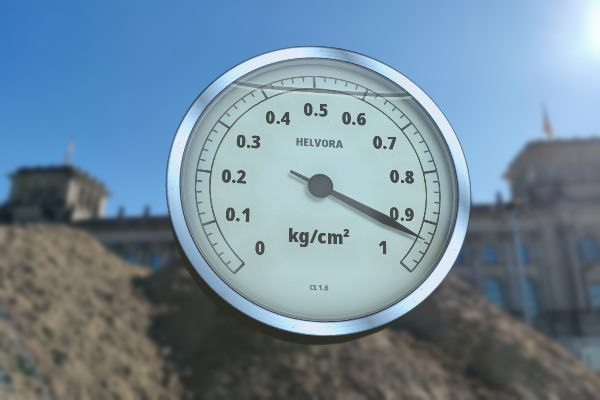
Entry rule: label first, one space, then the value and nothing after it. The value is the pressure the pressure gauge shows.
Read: 0.94 kg/cm²
